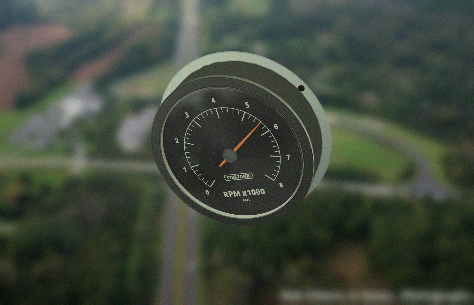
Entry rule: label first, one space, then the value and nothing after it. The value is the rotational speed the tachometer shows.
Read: 5600 rpm
